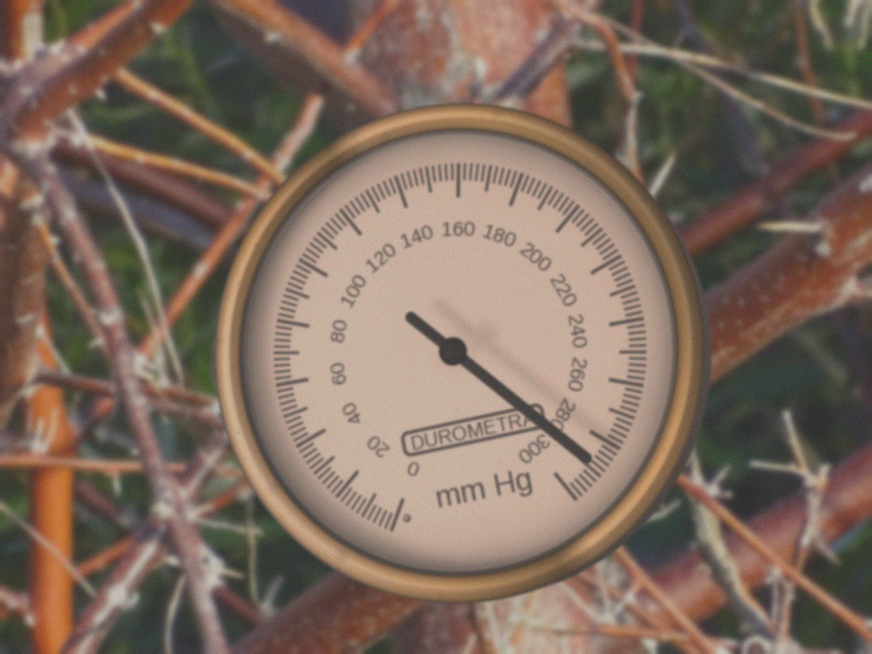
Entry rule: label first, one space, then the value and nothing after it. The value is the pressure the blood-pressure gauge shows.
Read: 288 mmHg
